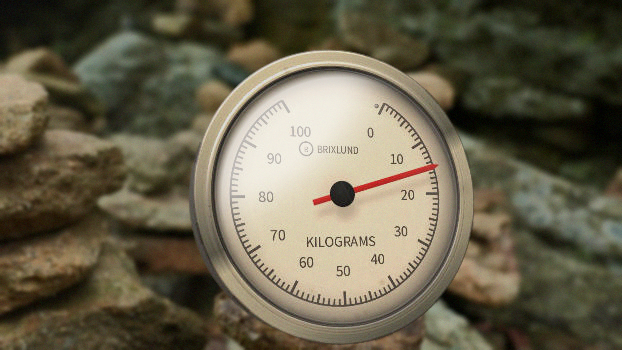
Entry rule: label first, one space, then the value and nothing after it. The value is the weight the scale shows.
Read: 15 kg
